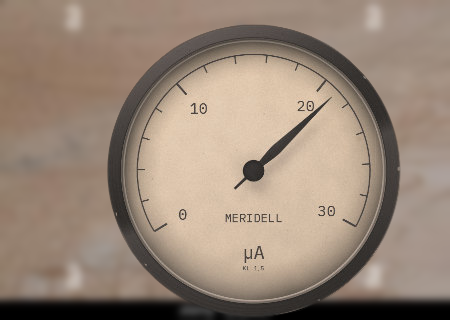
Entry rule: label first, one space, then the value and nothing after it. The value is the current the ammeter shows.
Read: 21 µA
